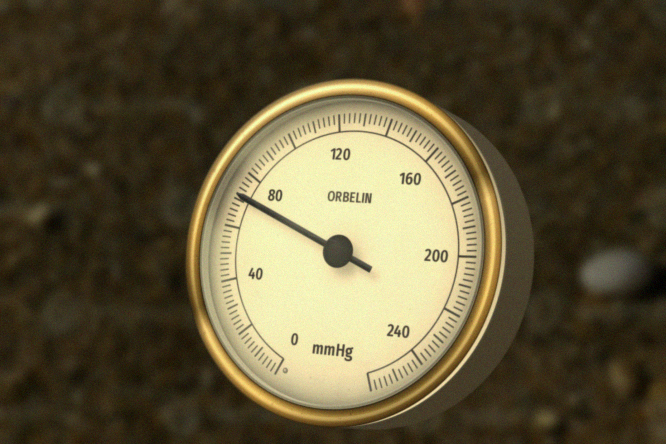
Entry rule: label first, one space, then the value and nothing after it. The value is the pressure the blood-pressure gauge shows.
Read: 72 mmHg
